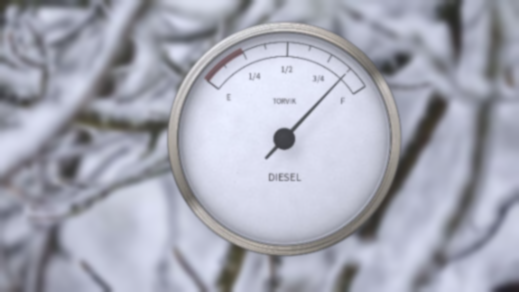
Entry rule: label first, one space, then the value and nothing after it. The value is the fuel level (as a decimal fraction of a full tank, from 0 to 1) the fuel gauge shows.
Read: 0.875
